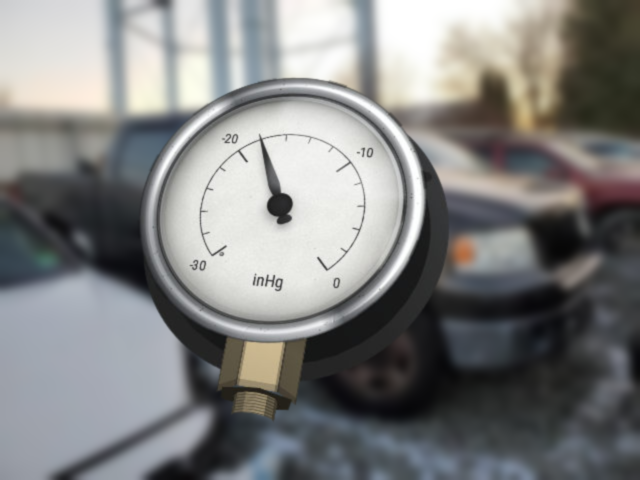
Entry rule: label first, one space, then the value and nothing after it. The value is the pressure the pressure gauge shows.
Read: -18 inHg
